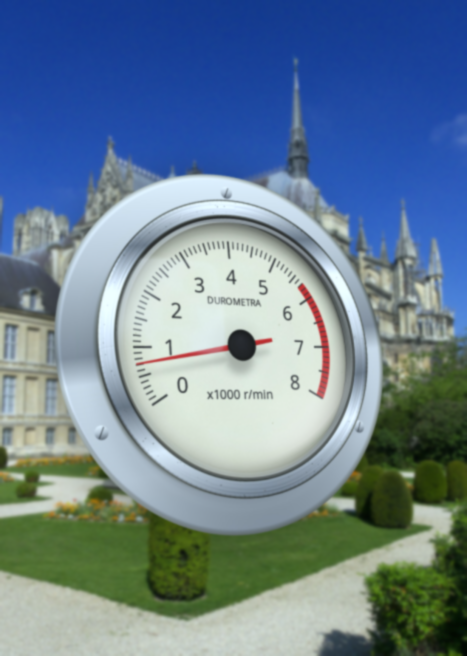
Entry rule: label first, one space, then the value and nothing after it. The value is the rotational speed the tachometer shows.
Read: 700 rpm
